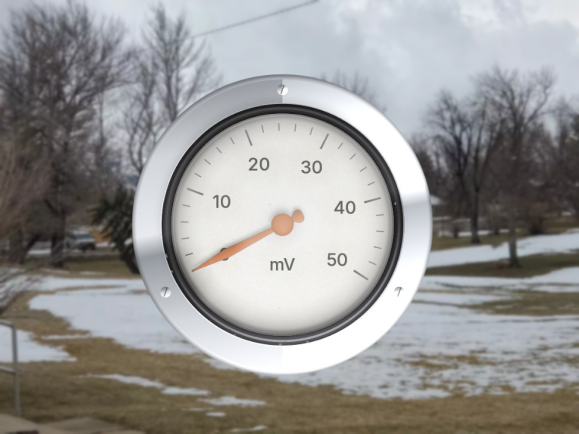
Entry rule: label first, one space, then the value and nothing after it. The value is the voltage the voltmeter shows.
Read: 0 mV
